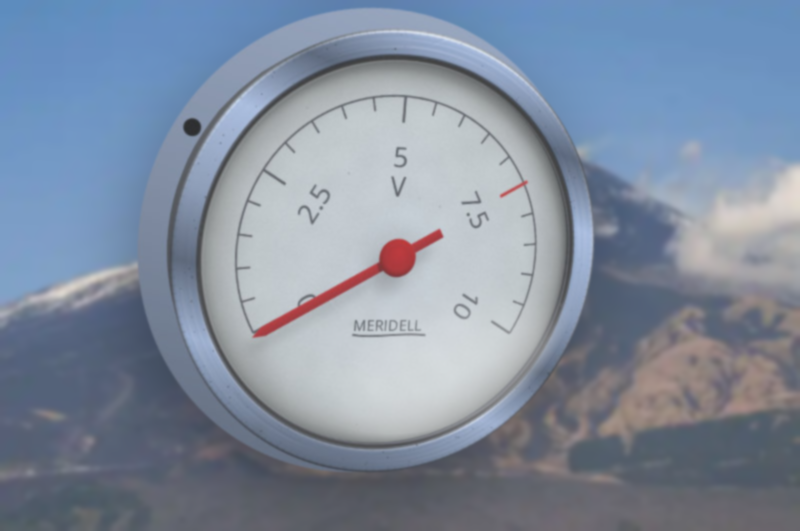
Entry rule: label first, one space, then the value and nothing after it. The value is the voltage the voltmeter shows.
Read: 0 V
